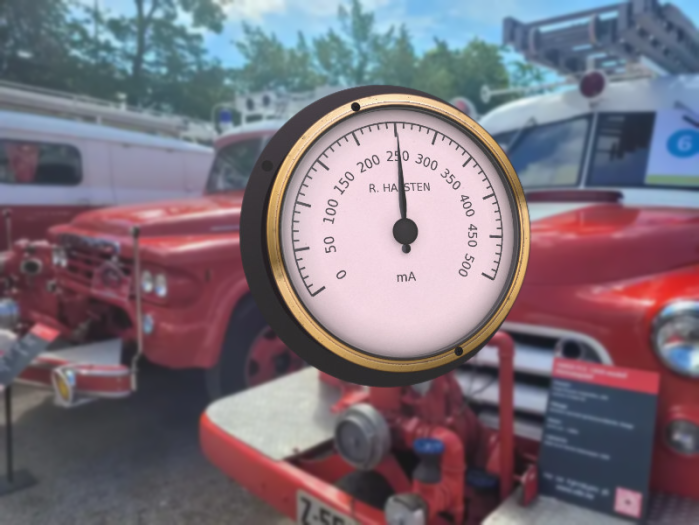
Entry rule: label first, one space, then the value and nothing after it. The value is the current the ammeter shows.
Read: 250 mA
